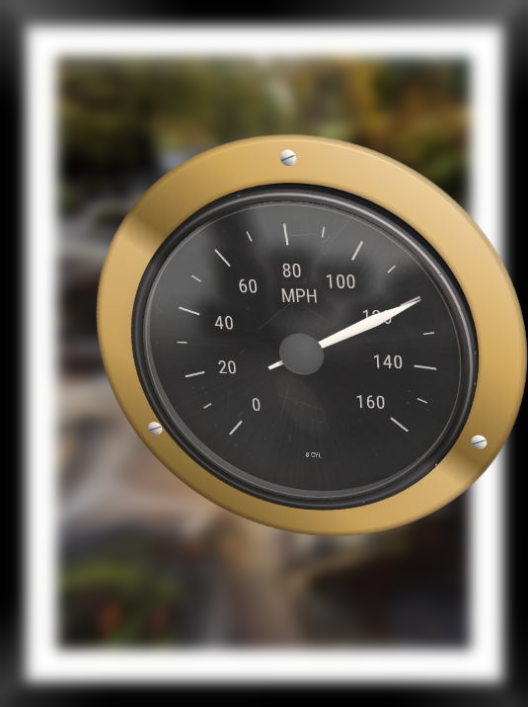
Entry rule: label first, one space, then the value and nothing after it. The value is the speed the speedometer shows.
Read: 120 mph
